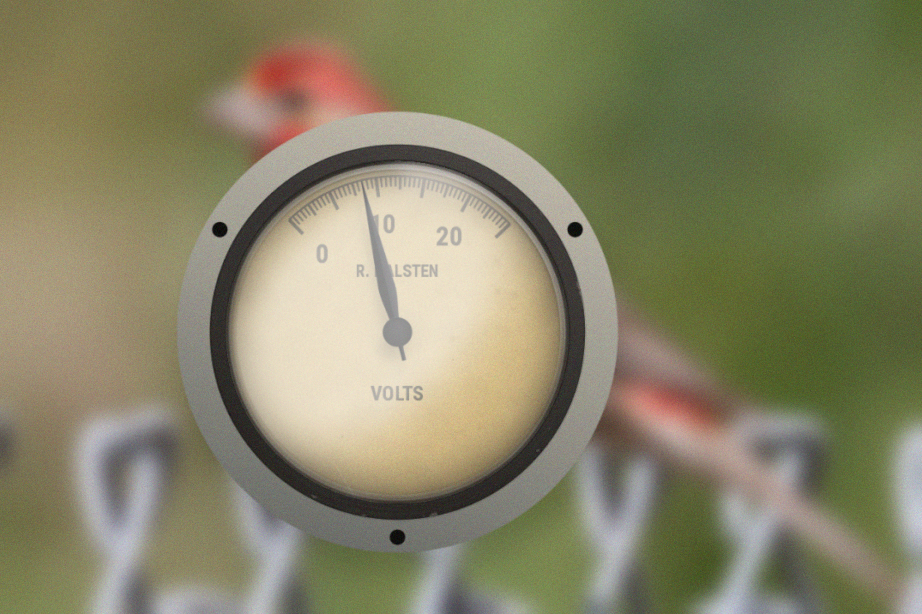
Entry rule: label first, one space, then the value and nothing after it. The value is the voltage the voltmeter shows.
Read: 8.5 V
